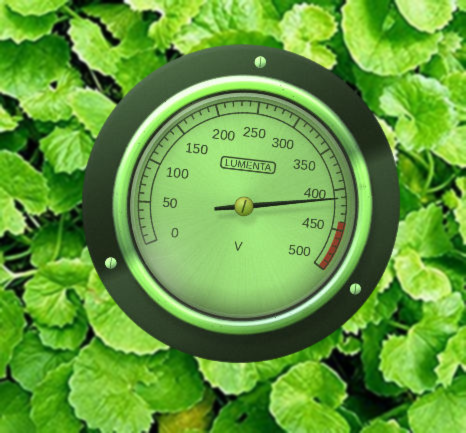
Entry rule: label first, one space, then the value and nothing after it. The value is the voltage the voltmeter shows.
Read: 410 V
